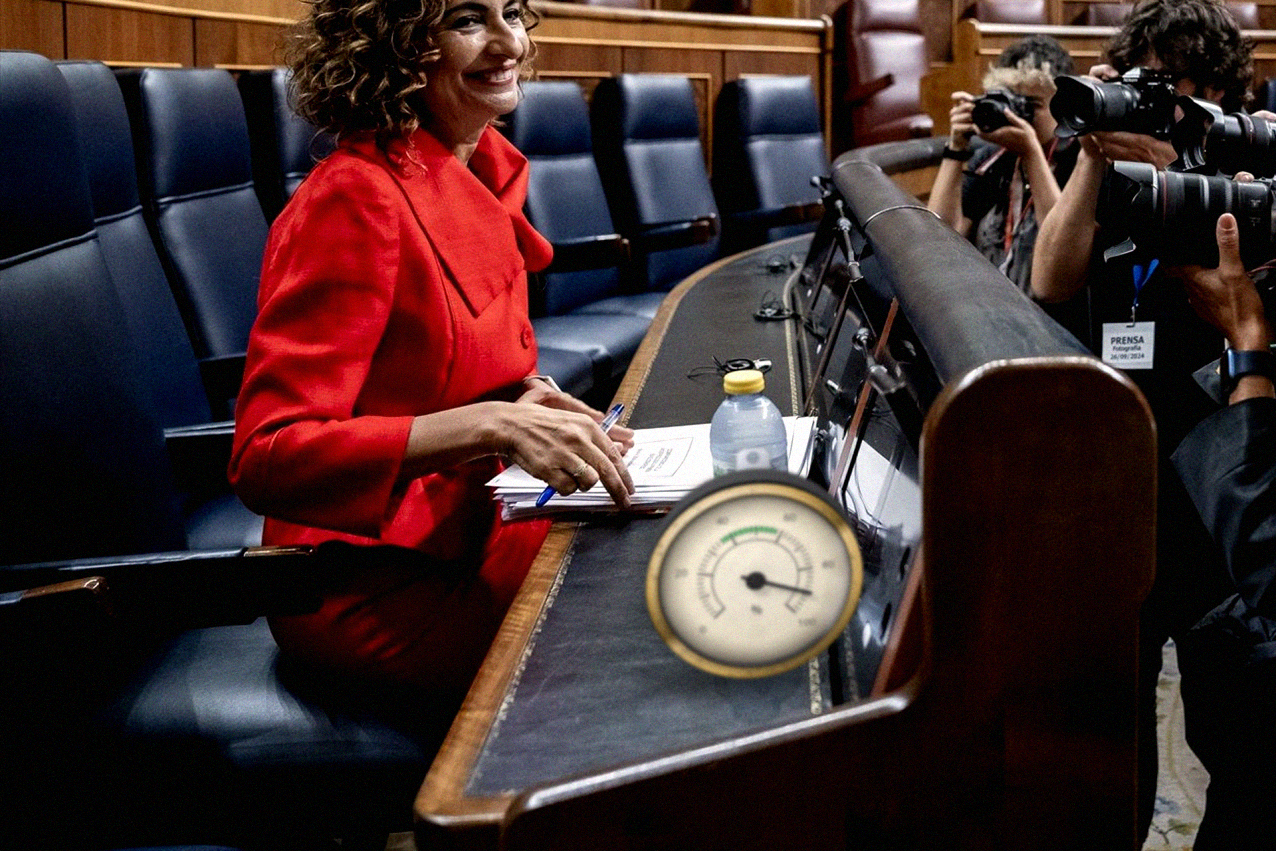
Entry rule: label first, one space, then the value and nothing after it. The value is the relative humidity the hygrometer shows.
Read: 90 %
